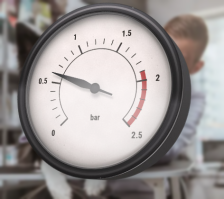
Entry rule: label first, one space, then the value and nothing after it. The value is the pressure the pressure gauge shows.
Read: 0.6 bar
